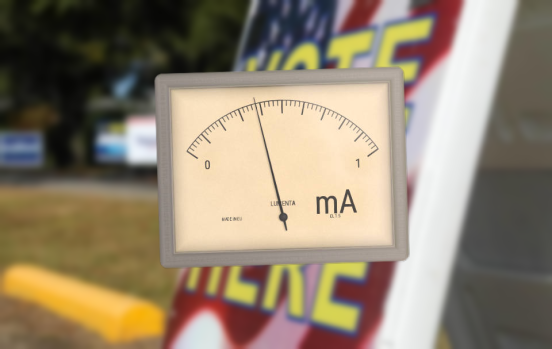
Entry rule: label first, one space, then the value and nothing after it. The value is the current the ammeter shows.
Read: 0.38 mA
